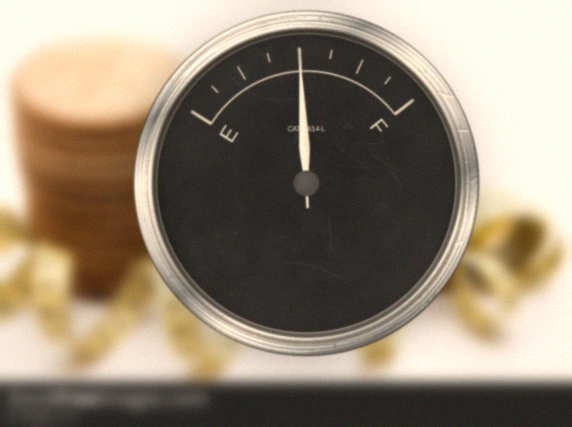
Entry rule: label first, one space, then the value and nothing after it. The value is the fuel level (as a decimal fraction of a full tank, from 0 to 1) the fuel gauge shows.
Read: 0.5
